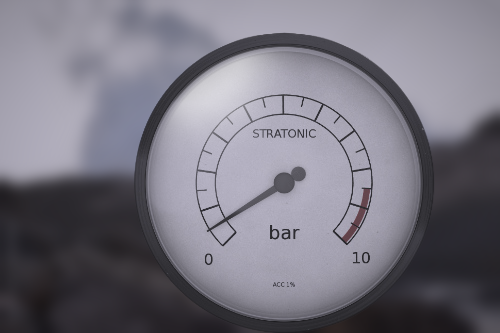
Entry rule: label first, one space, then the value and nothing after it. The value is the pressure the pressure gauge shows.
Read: 0.5 bar
